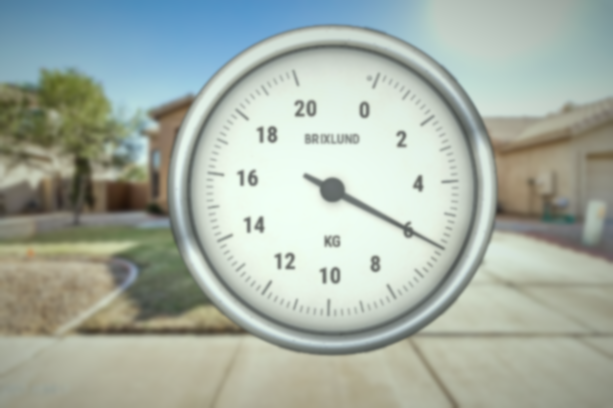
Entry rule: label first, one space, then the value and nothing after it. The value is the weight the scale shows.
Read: 6 kg
